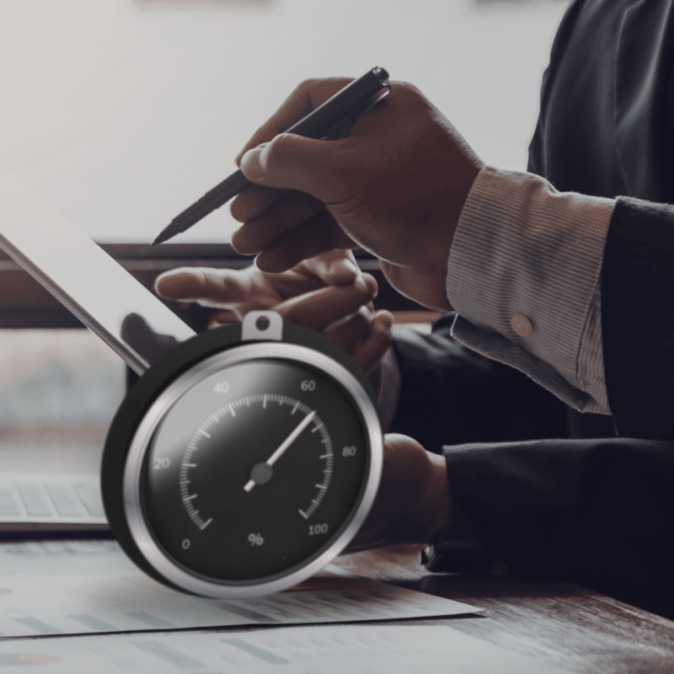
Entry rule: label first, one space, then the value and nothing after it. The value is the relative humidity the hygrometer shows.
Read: 65 %
